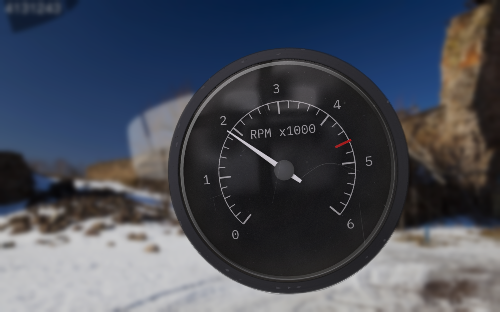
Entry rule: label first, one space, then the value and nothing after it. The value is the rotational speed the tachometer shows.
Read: 1900 rpm
